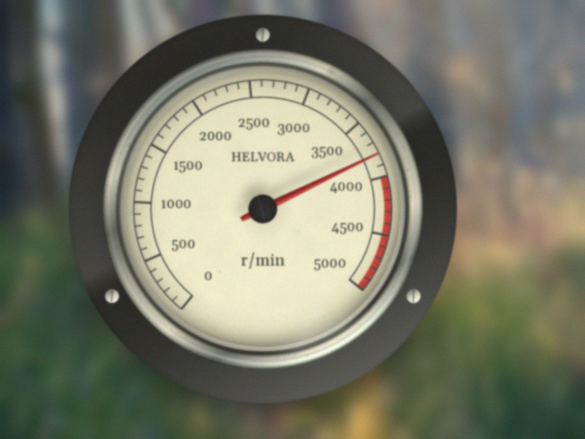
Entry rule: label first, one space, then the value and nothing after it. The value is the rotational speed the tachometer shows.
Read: 3800 rpm
